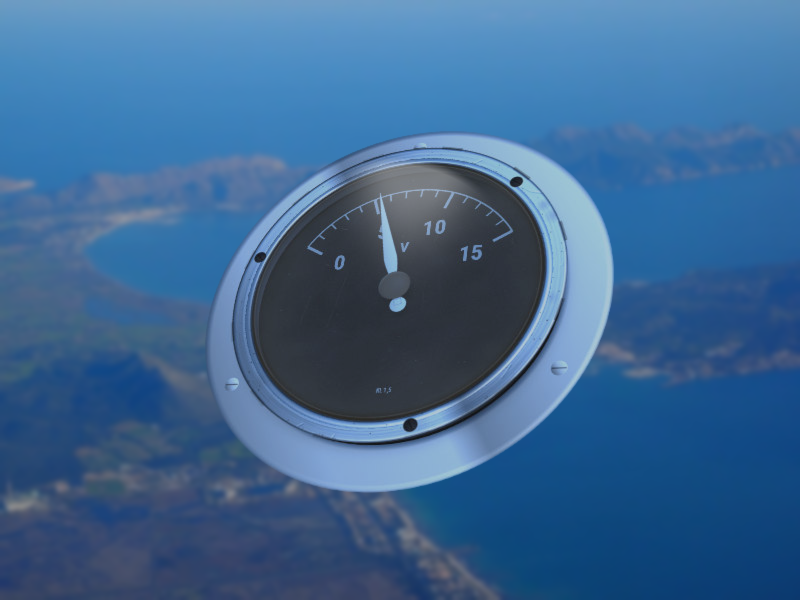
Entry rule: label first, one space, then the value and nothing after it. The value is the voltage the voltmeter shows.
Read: 5.5 V
